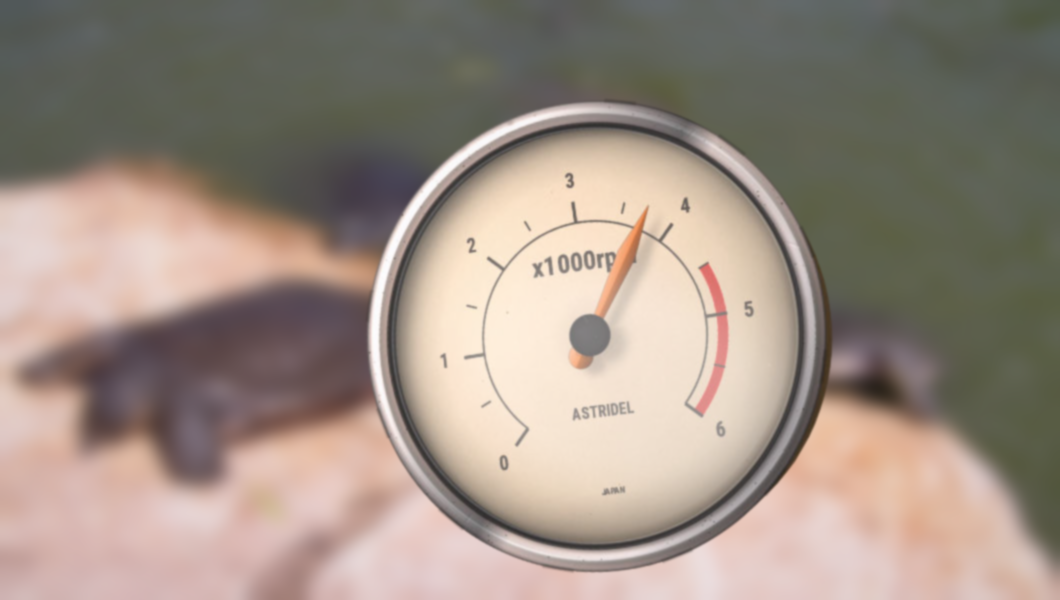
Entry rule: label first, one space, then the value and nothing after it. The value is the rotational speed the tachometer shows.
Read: 3750 rpm
